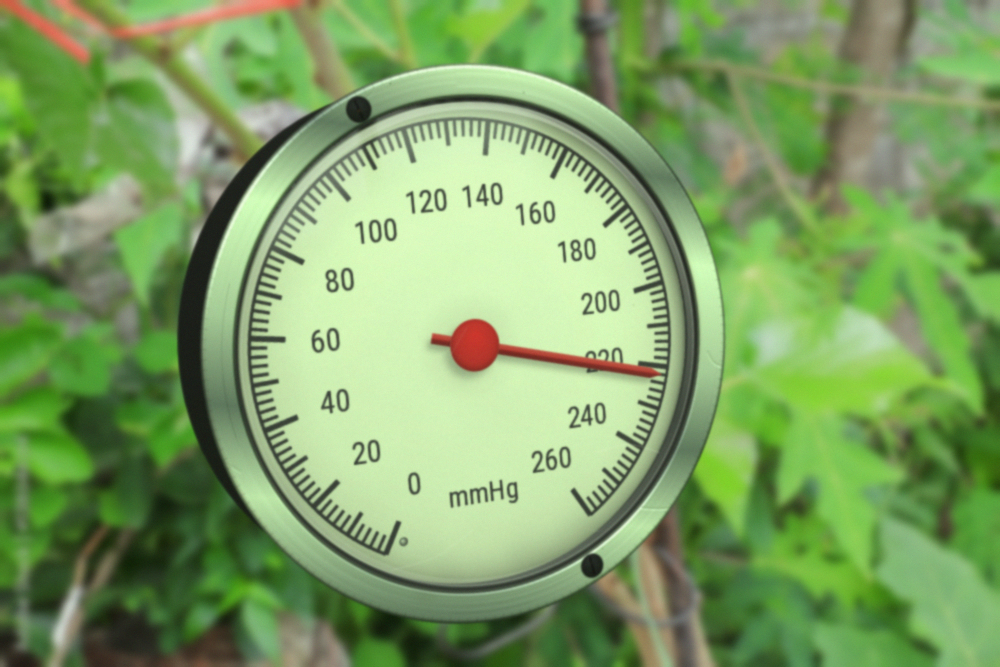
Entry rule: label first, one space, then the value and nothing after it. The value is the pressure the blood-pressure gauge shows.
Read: 222 mmHg
